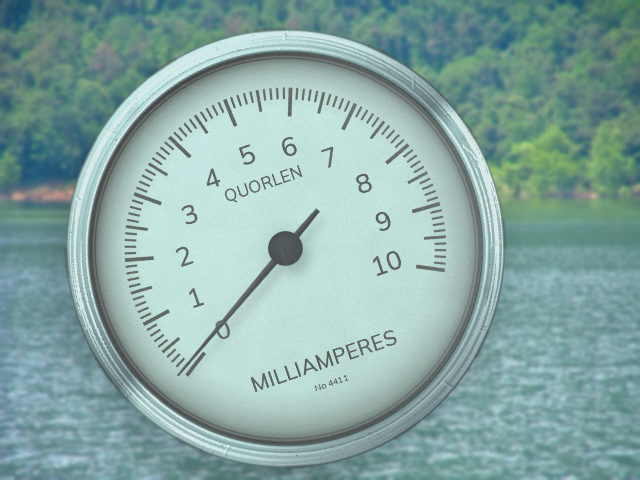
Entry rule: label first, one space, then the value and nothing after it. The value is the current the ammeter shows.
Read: 0.1 mA
